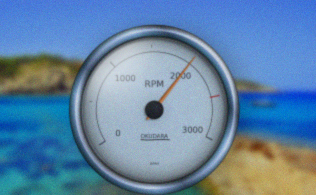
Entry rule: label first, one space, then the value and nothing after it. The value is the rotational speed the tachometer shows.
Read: 2000 rpm
